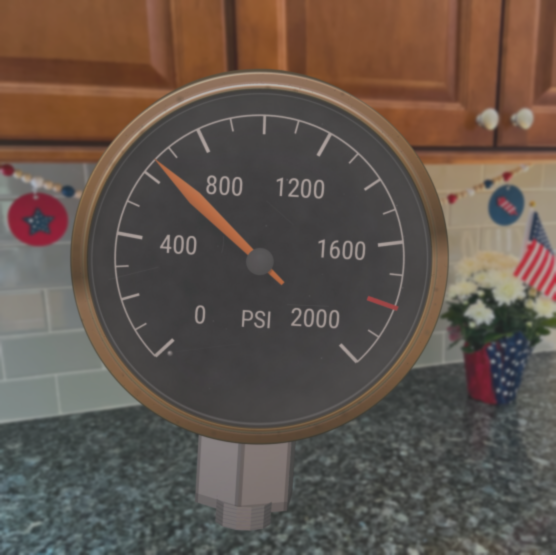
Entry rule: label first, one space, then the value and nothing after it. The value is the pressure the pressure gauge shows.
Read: 650 psi
